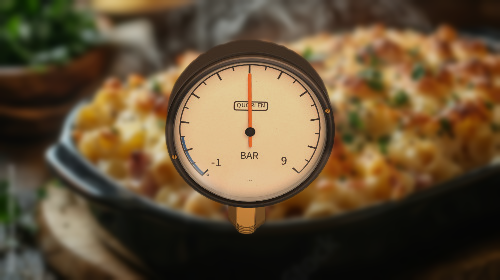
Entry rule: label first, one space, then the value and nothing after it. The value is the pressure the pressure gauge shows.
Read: 4 bar
